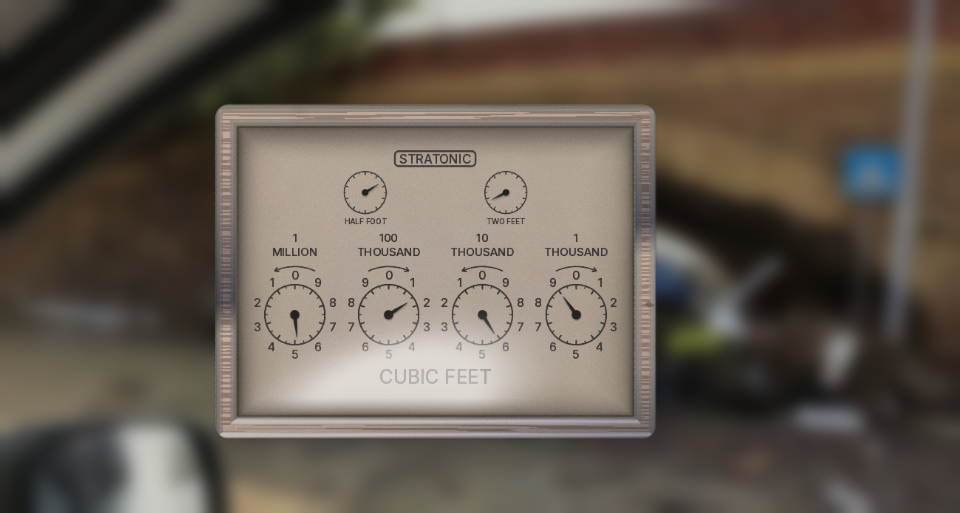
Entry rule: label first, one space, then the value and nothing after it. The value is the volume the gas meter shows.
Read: 515900 ft³
